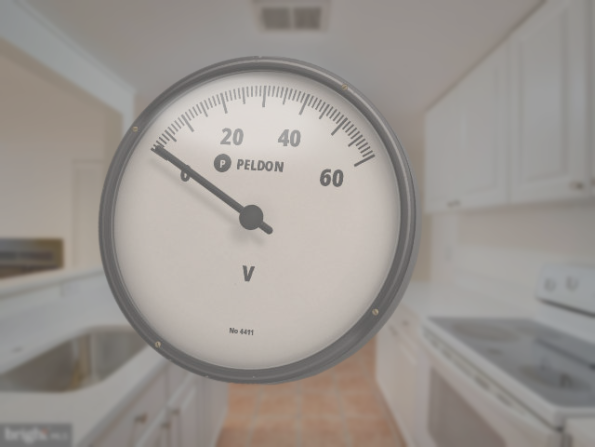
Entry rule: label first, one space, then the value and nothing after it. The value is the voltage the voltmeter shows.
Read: 1 V
